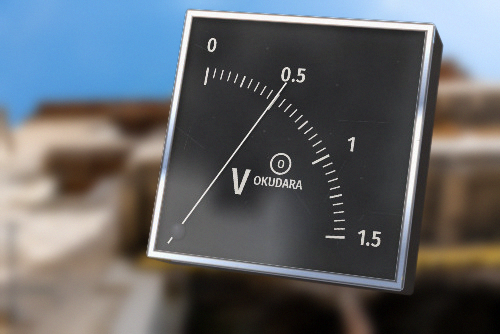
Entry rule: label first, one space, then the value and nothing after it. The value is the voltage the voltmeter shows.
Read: 0.5 V
